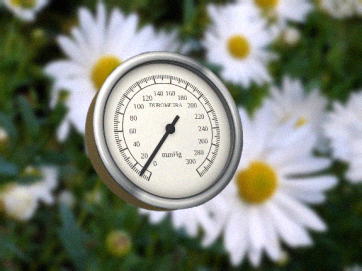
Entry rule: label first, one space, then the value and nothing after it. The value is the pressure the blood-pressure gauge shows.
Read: 10 mmHg
